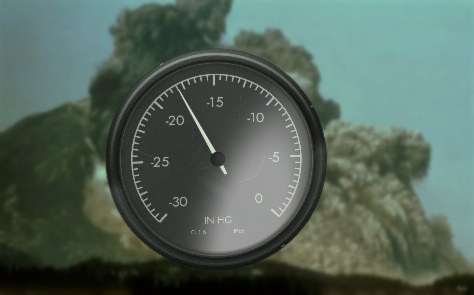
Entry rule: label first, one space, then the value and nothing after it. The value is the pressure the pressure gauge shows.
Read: -18 inHg
